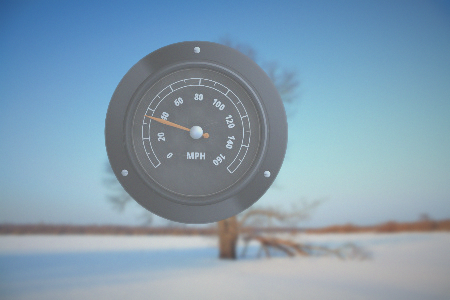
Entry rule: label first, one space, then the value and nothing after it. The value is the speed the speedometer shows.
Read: 35 mph
